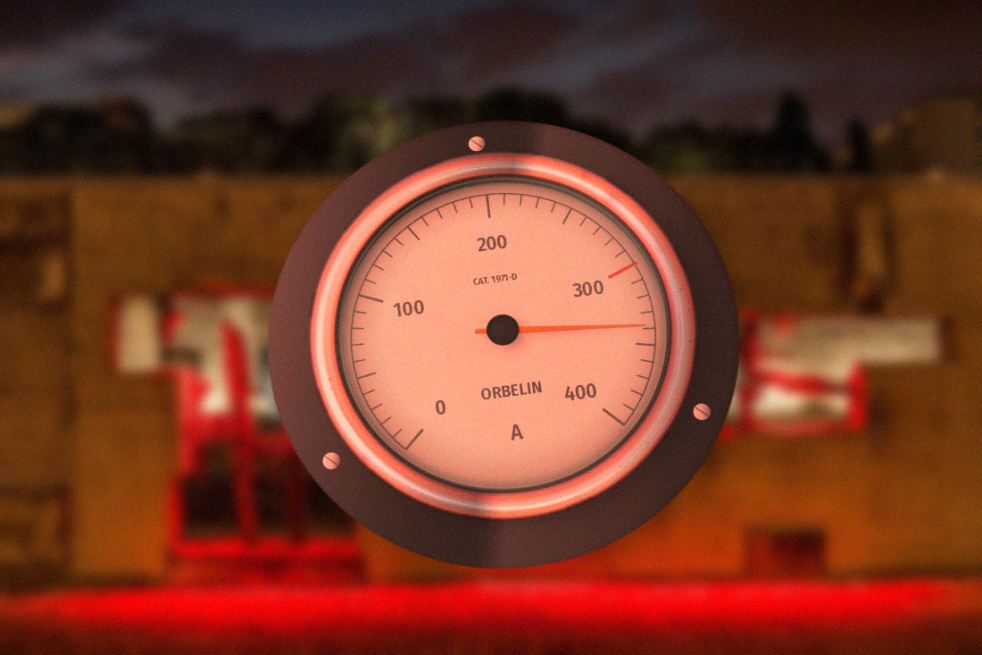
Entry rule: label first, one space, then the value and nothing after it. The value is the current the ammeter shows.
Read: 340 A
